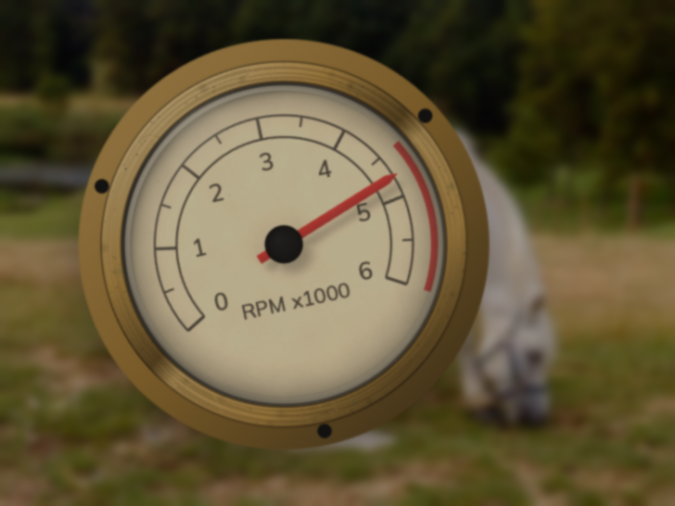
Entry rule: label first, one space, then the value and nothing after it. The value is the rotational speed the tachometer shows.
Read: 4750 rpm
